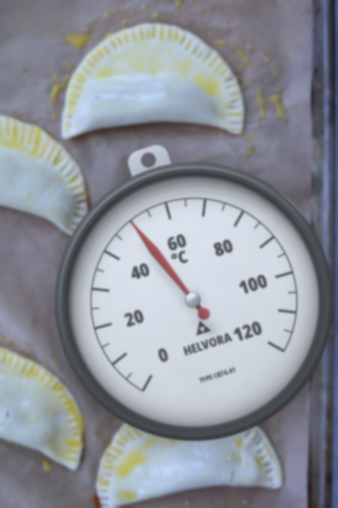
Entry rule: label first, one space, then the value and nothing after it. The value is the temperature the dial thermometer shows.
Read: 50 °C
